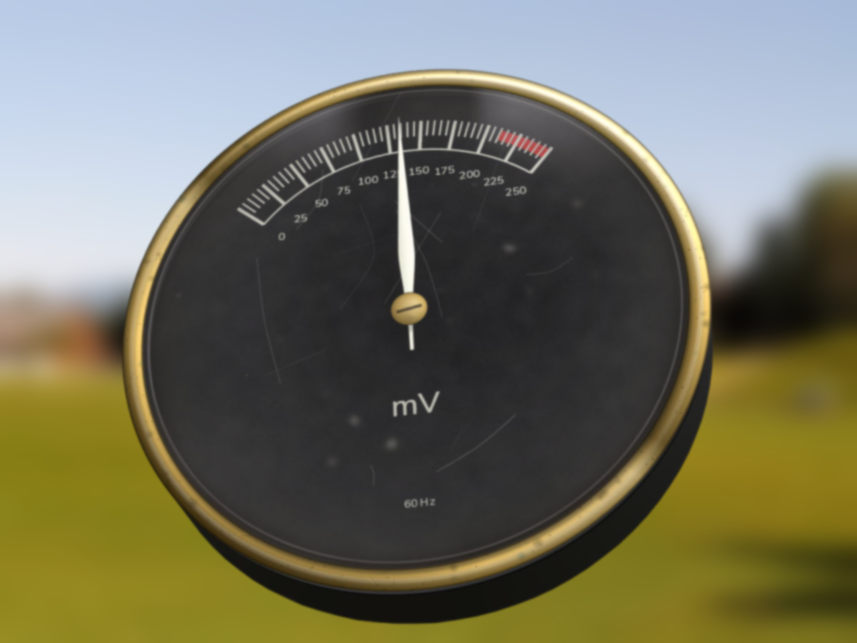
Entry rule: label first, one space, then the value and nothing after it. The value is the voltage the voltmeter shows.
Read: 135 mV
